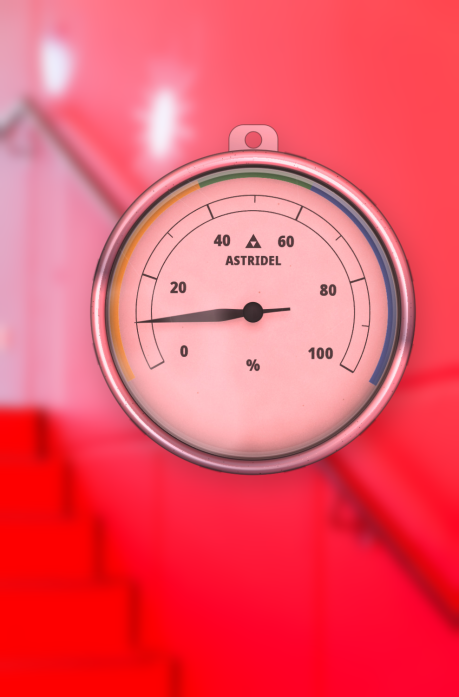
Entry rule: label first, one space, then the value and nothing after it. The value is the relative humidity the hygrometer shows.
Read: 10 %
